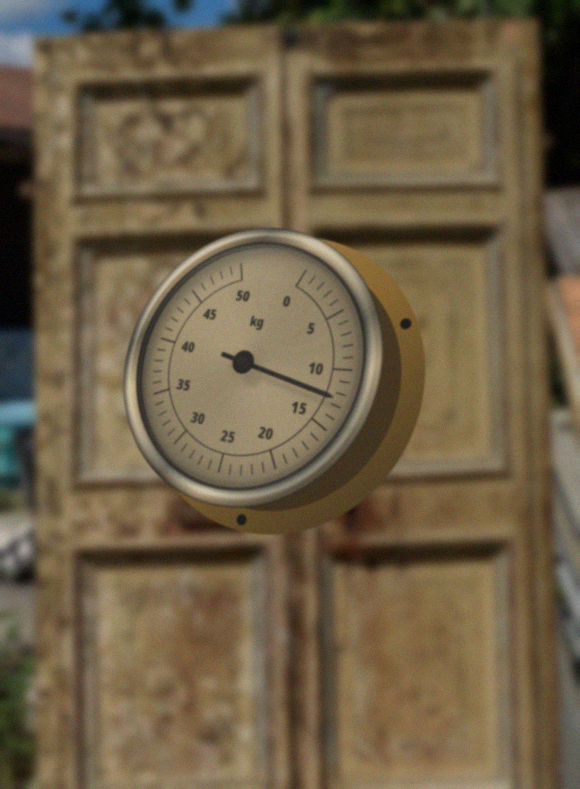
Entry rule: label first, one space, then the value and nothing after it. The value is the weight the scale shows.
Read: 12.5 kg
